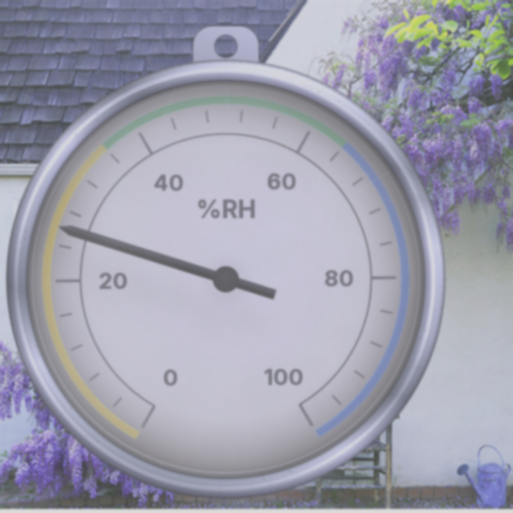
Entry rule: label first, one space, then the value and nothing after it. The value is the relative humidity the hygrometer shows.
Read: 26 %
